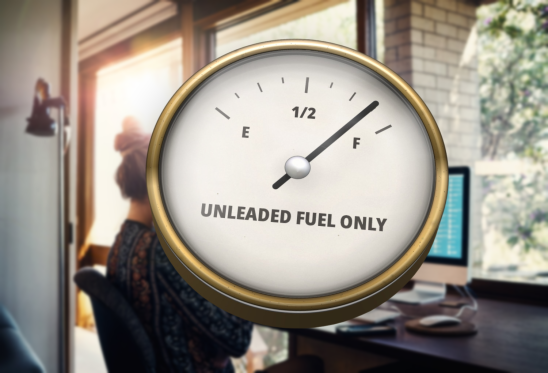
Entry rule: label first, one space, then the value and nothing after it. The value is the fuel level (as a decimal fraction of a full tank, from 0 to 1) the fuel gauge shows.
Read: 0.875
